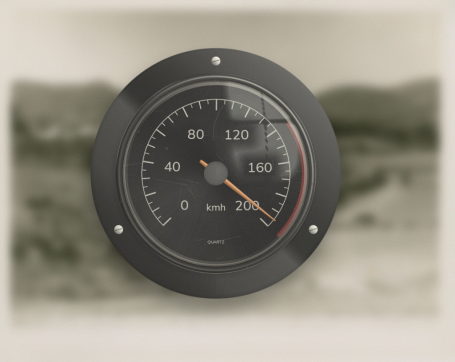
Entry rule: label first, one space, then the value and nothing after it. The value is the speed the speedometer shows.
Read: 195 km/h
